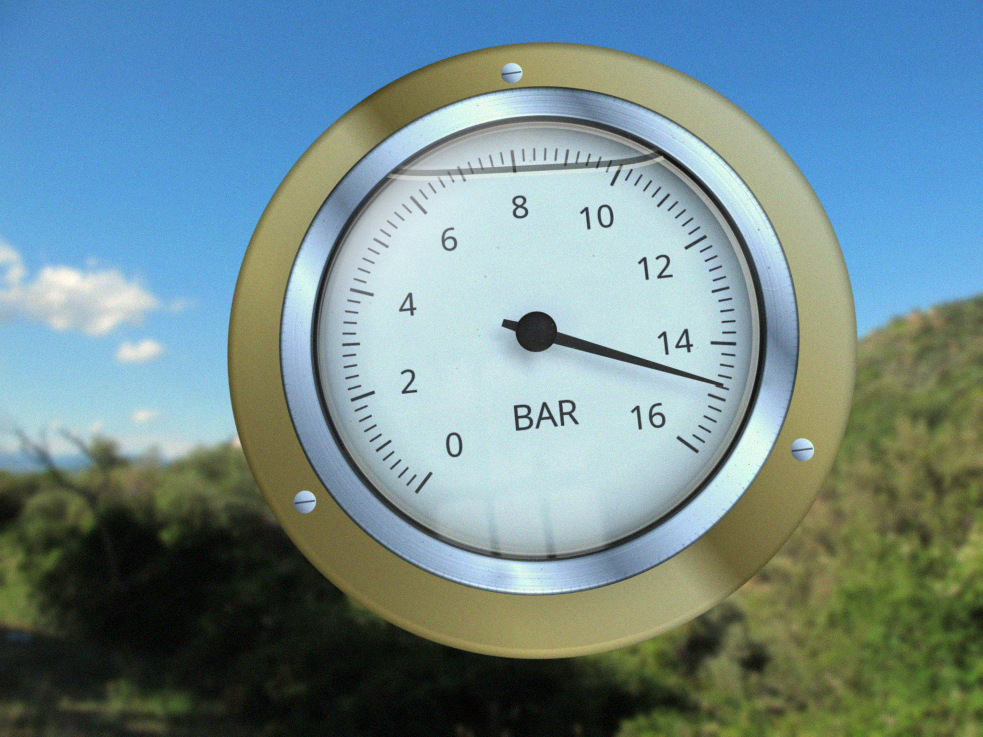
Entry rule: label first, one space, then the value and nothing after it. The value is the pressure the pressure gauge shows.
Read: 14.8 bar
